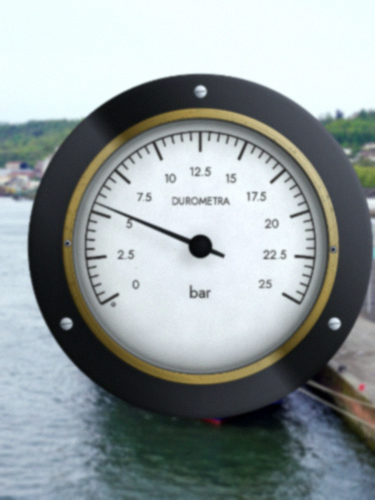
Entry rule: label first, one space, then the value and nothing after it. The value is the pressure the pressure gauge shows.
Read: 5.5 bar
